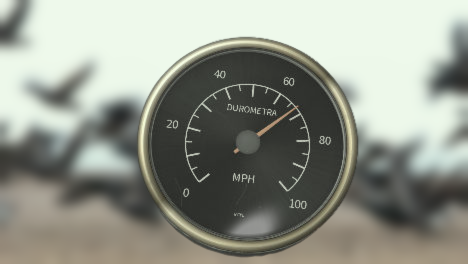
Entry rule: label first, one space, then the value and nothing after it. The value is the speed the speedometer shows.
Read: 67.5 mph
